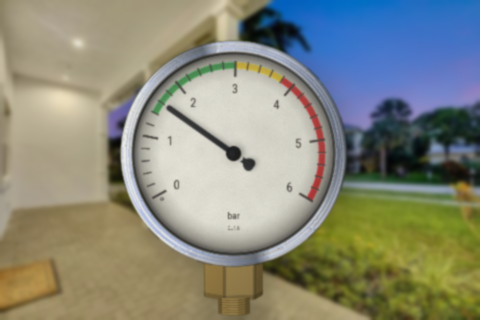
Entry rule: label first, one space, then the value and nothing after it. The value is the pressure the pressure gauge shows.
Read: 1.6 bar
